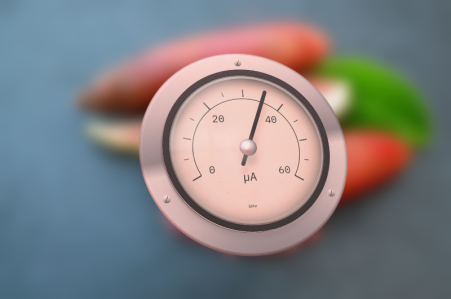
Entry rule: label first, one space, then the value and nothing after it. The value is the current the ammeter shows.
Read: 35 µA
